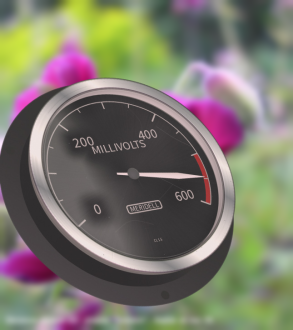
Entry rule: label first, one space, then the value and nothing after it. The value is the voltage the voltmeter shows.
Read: 550 mV
